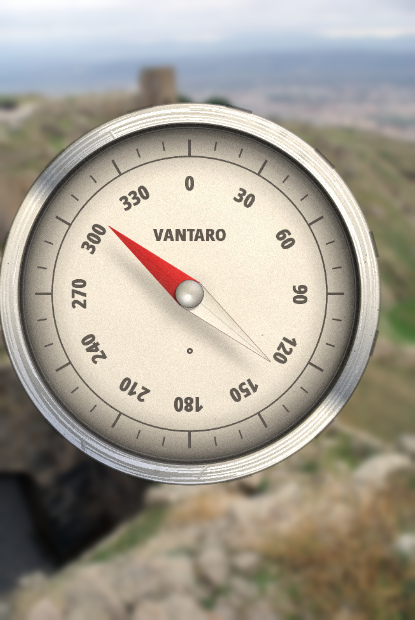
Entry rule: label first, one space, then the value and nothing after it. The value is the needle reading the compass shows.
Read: 310 °
